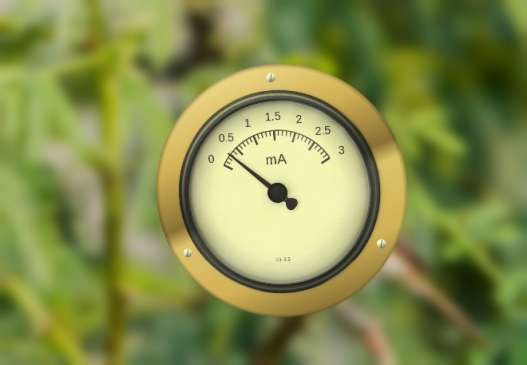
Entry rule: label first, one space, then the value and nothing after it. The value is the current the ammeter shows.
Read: 0.3 mA
